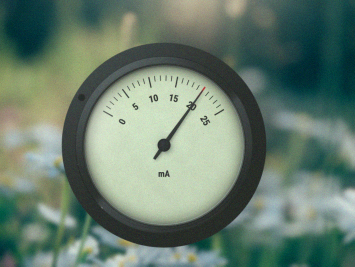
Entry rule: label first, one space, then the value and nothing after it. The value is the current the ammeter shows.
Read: 20 mA
